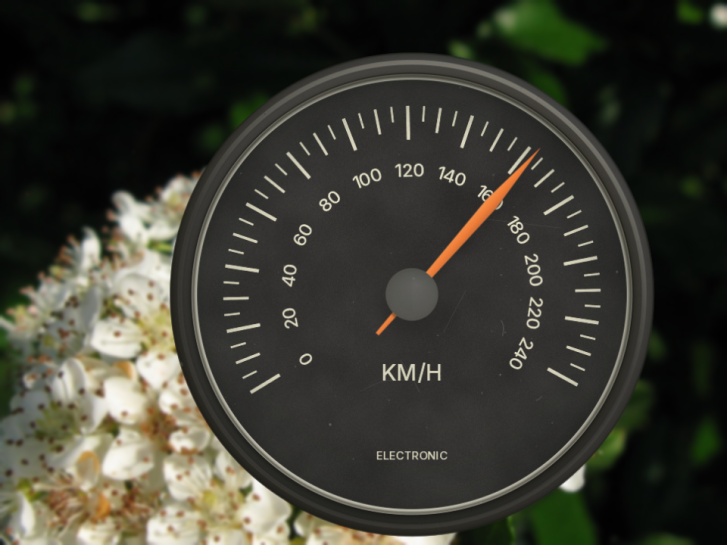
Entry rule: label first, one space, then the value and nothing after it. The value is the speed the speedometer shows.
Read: 162.5 km/h
